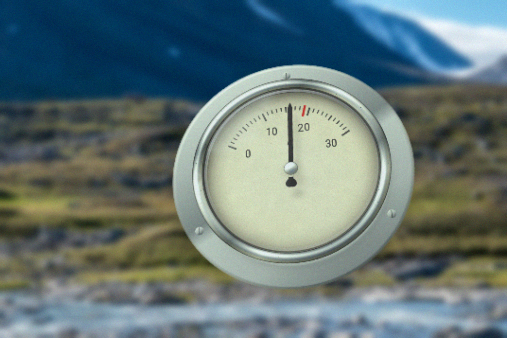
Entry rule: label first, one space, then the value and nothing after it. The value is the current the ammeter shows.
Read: 16 A
